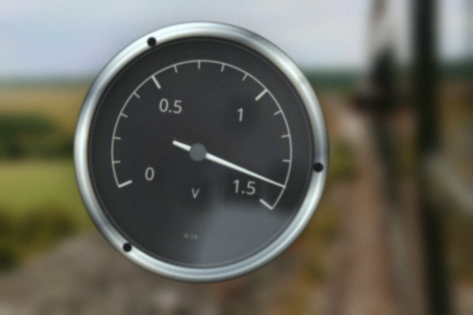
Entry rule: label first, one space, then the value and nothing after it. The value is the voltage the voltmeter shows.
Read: 1.4 V
